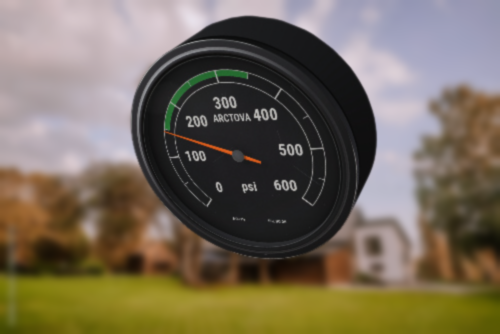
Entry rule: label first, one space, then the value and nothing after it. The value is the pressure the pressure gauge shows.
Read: 150 psi
